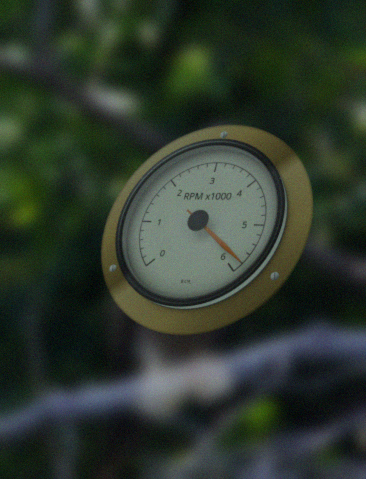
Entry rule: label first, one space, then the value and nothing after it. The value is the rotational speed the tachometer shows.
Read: 5800 rpm
